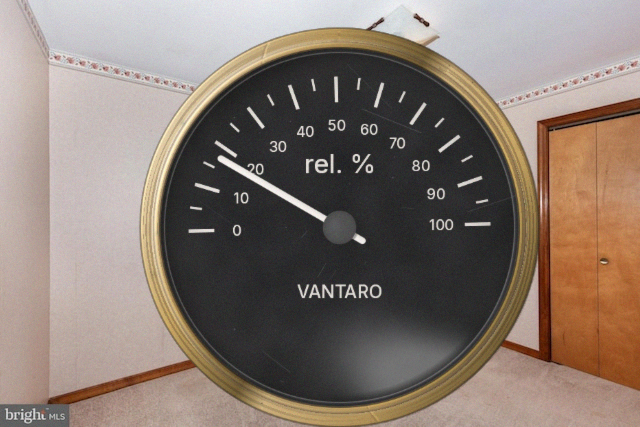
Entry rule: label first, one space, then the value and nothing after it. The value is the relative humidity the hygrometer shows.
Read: 17.5 %
